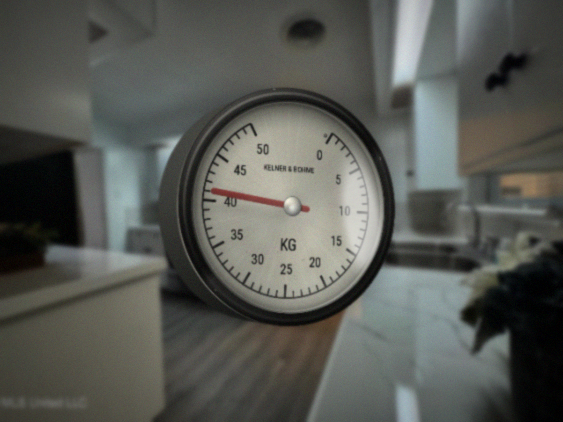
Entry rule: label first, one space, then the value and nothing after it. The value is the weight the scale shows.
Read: 41 kg
